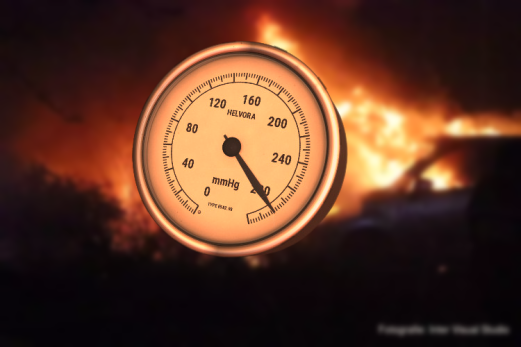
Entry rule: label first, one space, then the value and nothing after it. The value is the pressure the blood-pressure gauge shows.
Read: 280 mmHg
